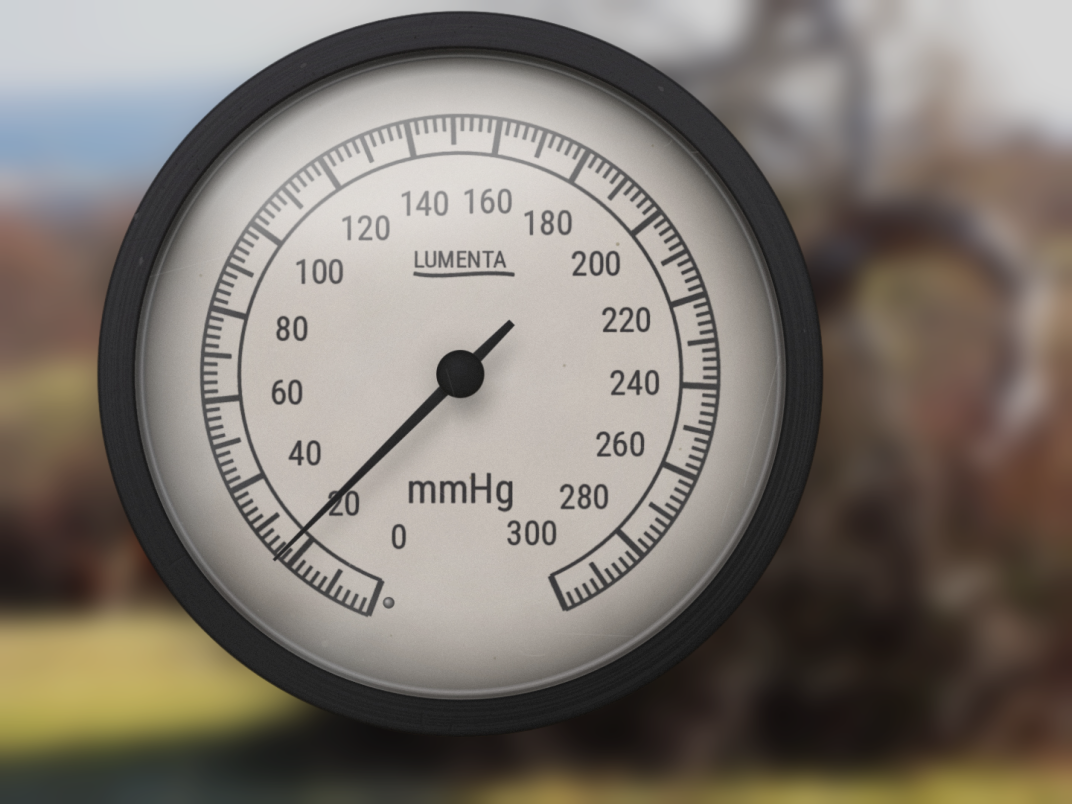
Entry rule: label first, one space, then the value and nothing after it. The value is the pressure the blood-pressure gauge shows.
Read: 23 mmHg
